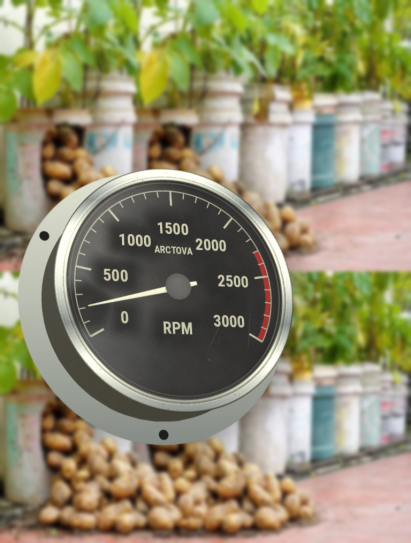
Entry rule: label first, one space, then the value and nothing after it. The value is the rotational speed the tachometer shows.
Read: 200 rpm
